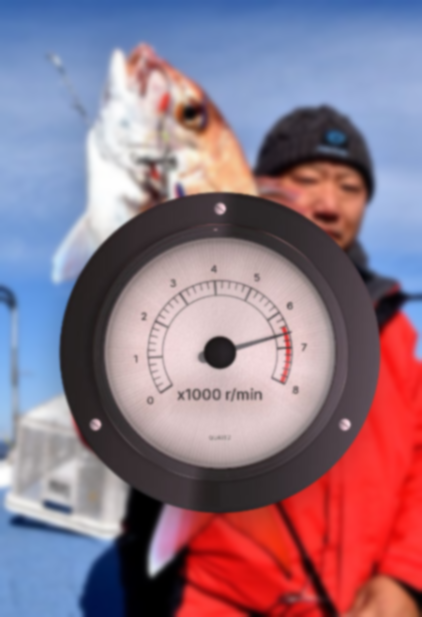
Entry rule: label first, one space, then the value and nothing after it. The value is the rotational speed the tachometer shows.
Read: 6600 rpm
